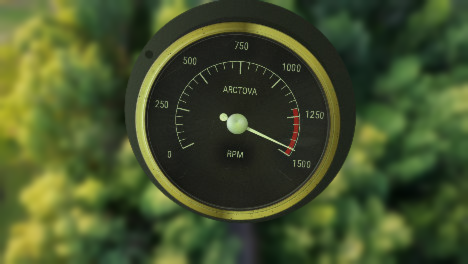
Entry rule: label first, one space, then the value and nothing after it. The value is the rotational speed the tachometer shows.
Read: 1450 rpm
